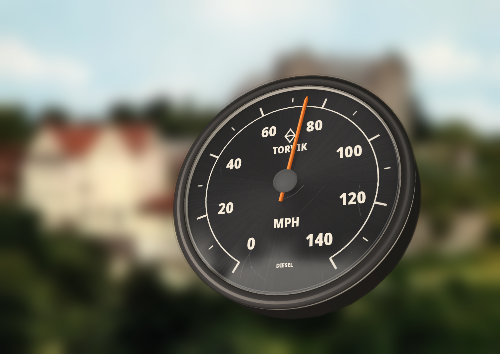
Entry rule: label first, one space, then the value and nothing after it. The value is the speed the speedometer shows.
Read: 75 mph
